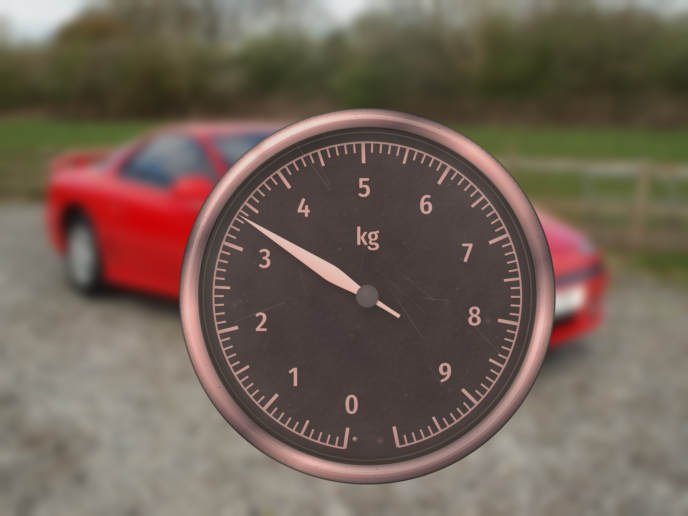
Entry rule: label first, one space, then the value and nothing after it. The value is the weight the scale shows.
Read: 3.35 kg
